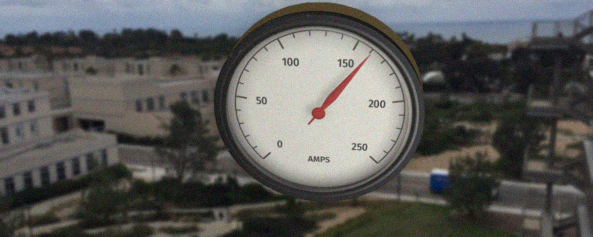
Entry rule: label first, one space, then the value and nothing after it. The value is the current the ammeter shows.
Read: 160 A
